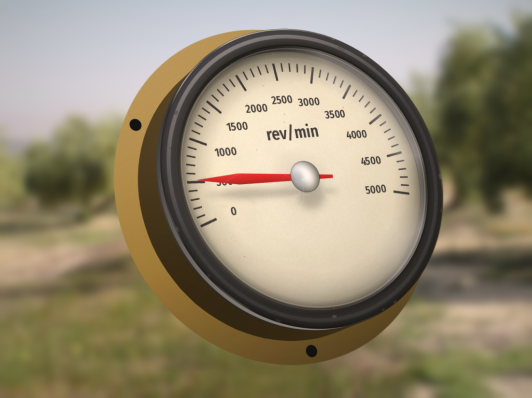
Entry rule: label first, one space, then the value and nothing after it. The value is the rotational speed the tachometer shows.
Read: 500 rpm
